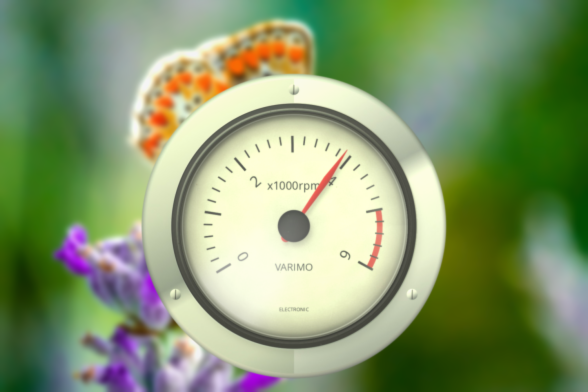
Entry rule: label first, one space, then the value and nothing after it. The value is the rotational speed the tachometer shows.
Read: 3900 rpm
